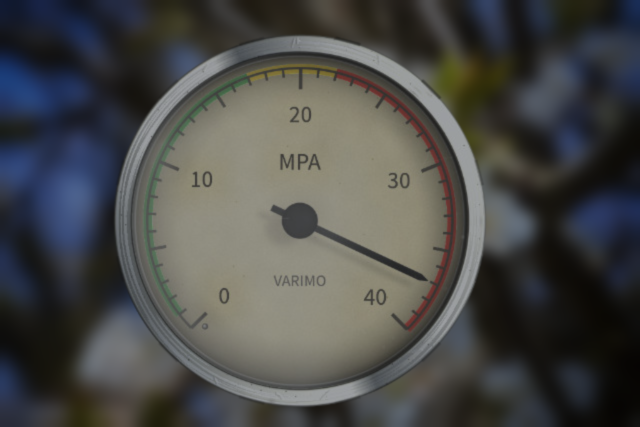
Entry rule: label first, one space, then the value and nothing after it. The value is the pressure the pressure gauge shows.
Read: 37 MPa
